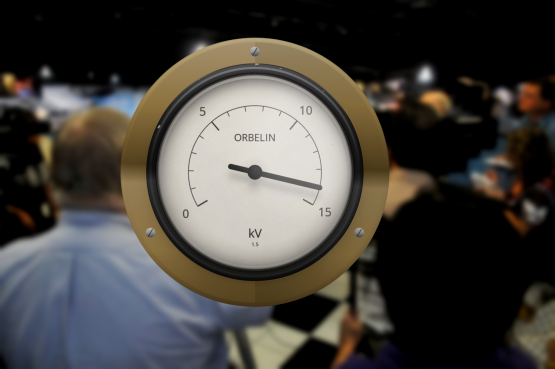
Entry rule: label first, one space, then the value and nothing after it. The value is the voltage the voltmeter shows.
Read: 14 kV
